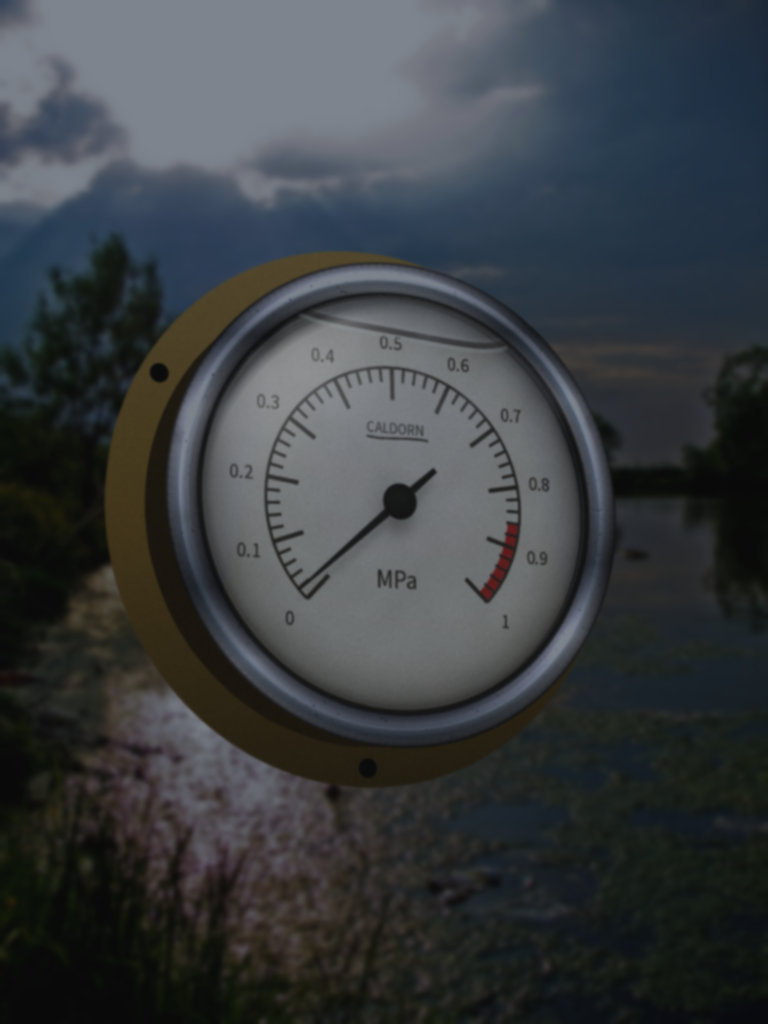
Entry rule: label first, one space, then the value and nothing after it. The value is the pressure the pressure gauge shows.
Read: 0.02 MPa
